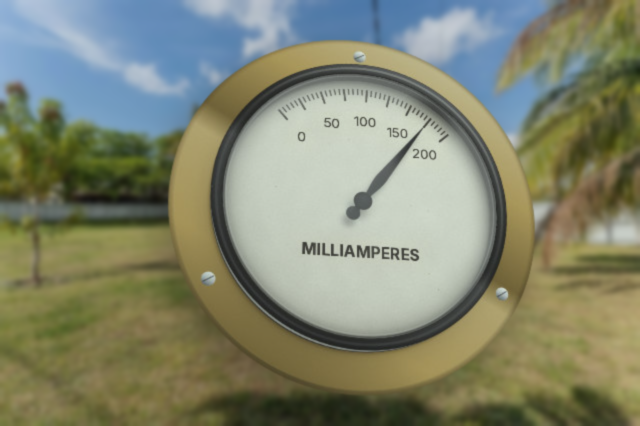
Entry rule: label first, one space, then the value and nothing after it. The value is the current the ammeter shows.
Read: 175 mA
